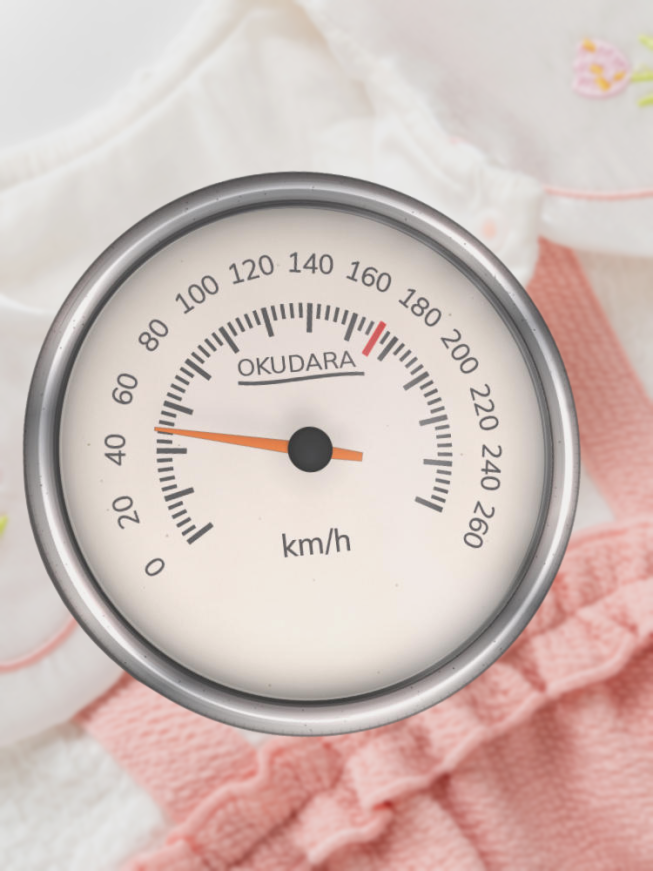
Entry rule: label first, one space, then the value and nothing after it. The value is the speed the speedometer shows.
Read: 48 km/h
